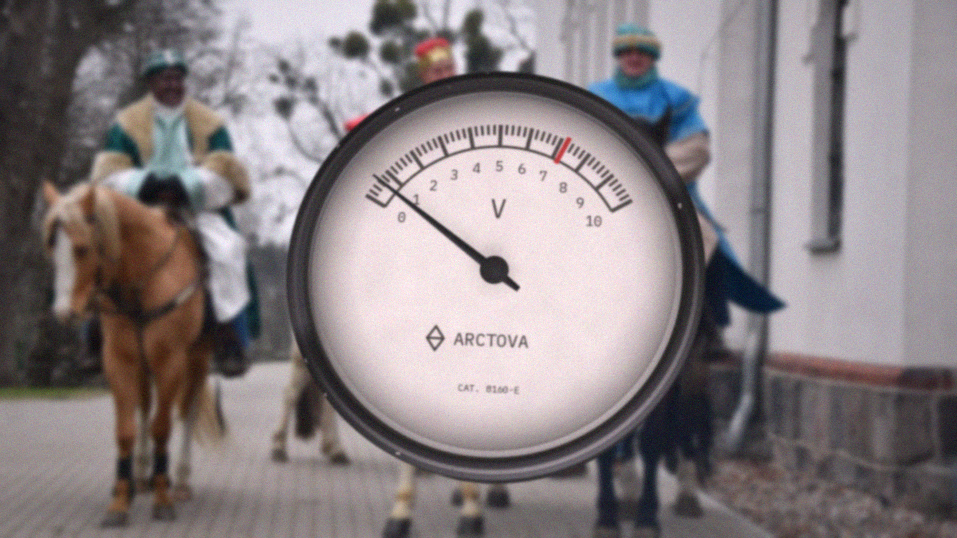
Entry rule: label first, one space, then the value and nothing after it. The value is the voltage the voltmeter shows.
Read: 0.6 V
